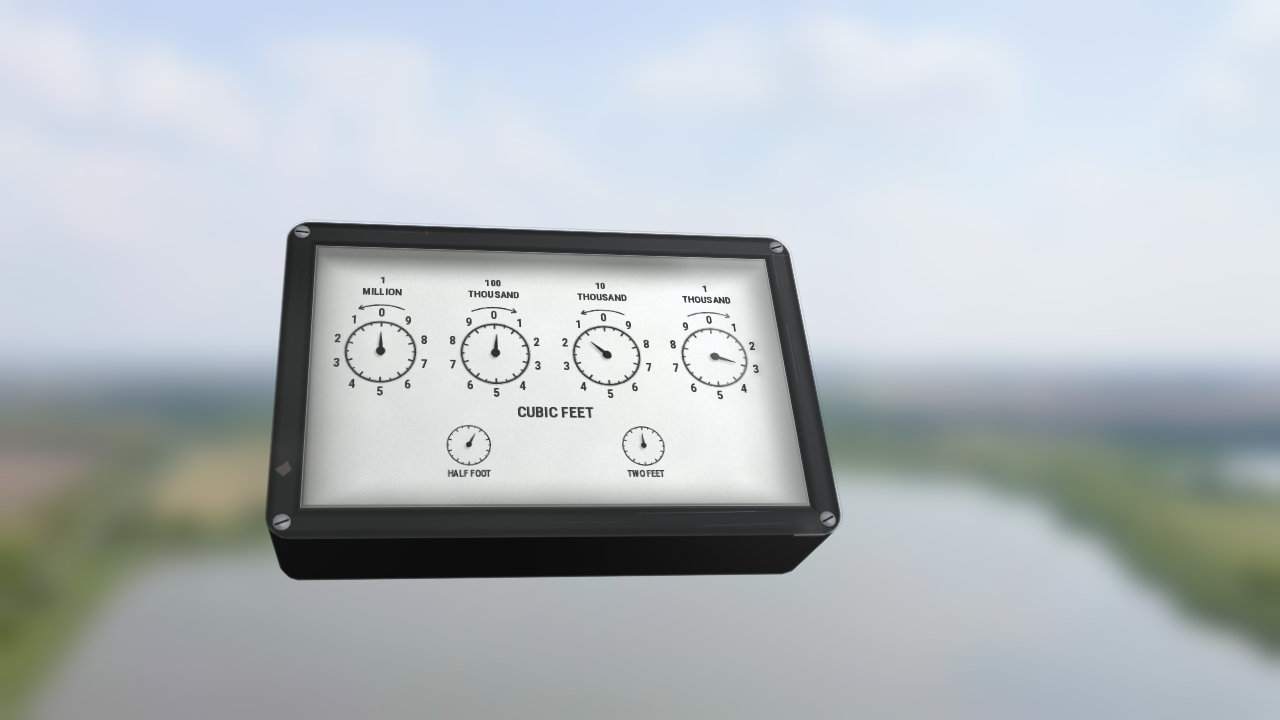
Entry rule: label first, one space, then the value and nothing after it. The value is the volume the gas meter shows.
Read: 1300 ft³
